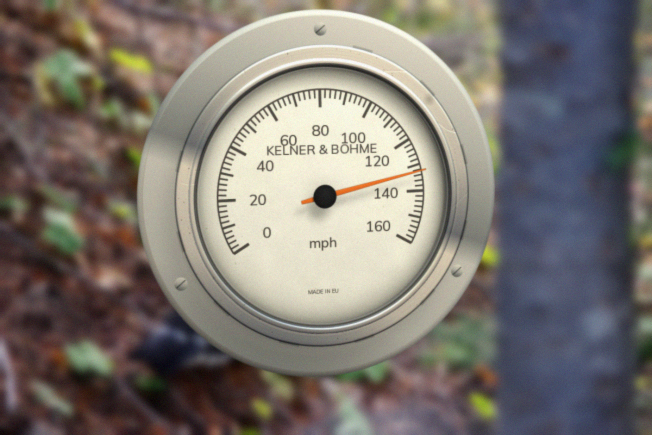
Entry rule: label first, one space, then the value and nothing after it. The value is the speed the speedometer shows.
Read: 132 mph
